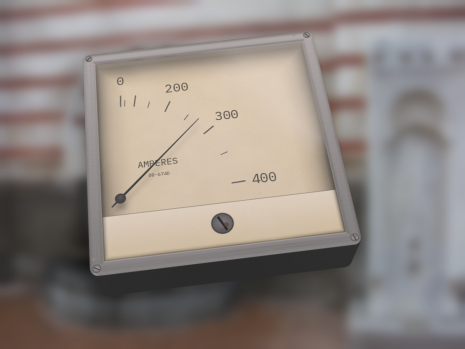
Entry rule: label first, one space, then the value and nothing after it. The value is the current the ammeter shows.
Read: 275 A
